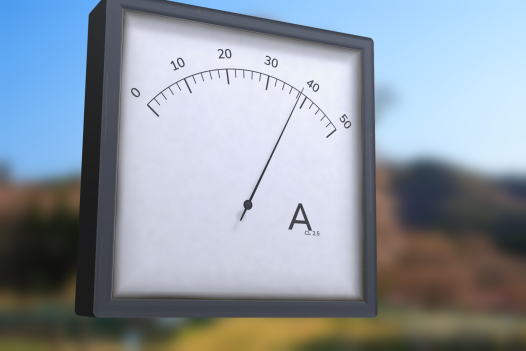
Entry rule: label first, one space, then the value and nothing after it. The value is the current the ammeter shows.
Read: 38 A
